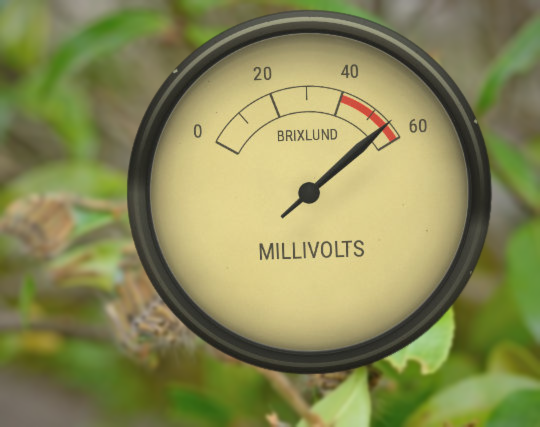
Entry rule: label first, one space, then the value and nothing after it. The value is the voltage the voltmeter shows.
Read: 55 mV
